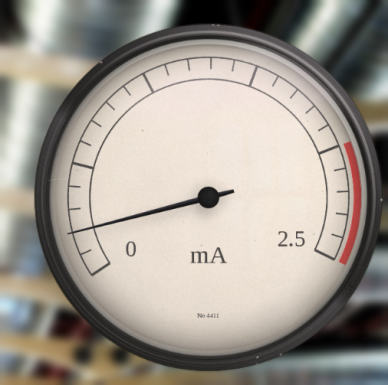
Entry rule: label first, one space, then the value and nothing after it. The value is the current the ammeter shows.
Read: 0.2 mA
